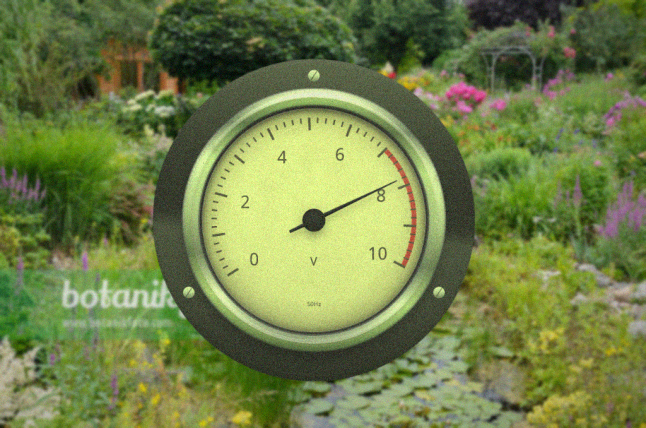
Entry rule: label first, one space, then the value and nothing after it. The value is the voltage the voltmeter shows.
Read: 7.8 V
